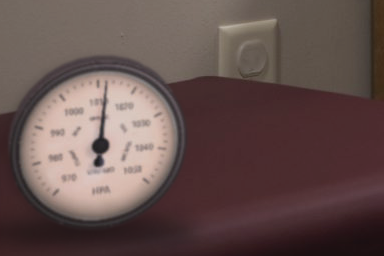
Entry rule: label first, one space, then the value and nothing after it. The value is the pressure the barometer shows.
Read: 1012 hPa
